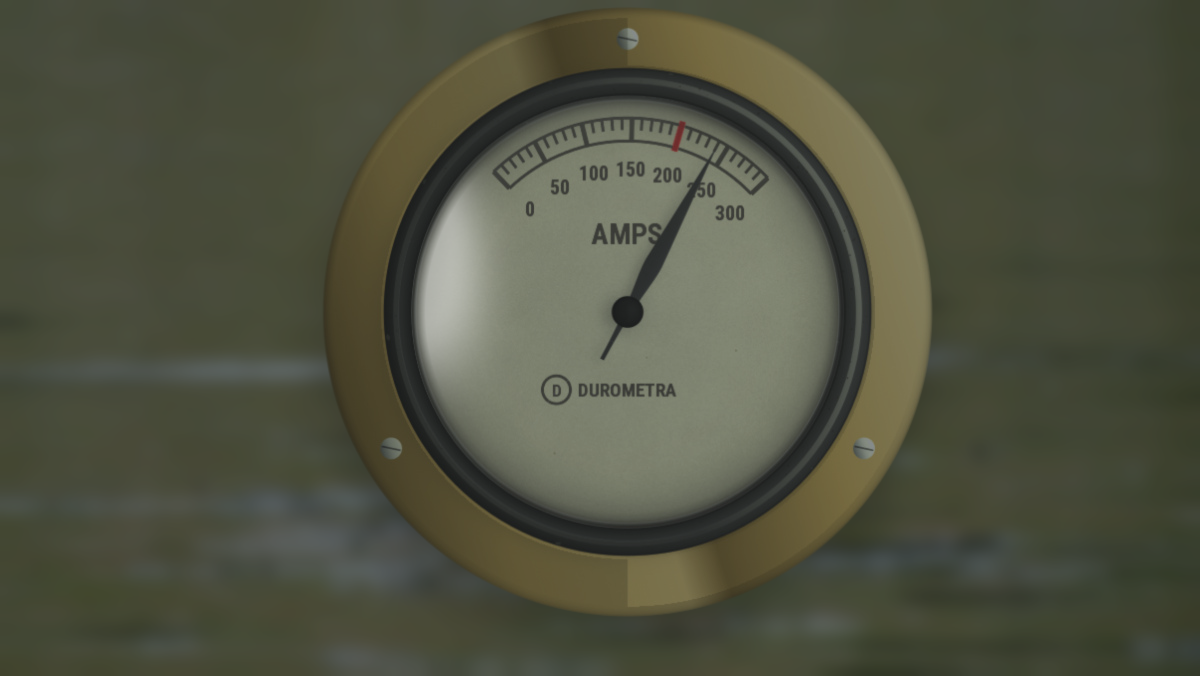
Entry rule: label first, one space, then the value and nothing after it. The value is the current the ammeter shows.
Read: 240 A
